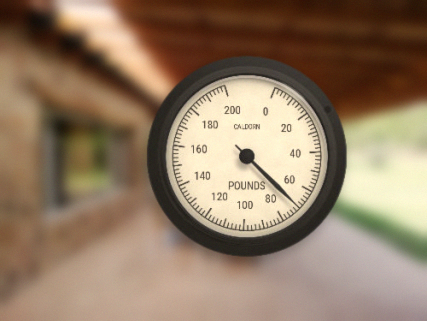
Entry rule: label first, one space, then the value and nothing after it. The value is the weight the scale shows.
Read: 70 lb
